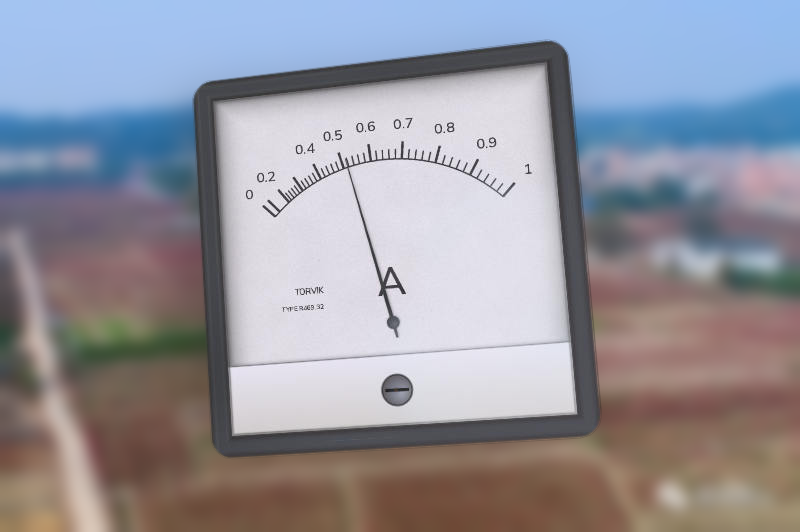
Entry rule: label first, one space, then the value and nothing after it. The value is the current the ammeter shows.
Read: 0.52 A
